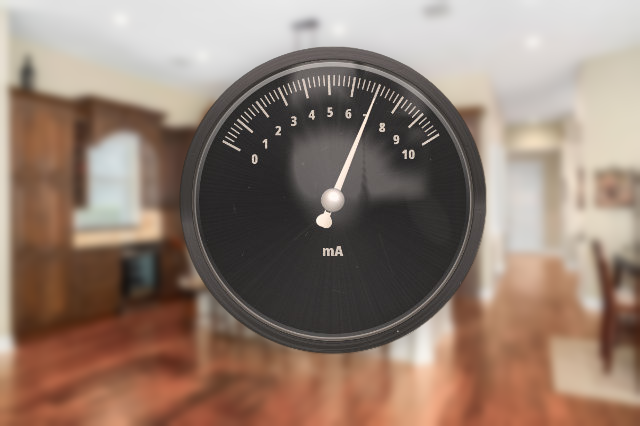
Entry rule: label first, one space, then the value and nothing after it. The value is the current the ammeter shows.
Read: 7 mA
